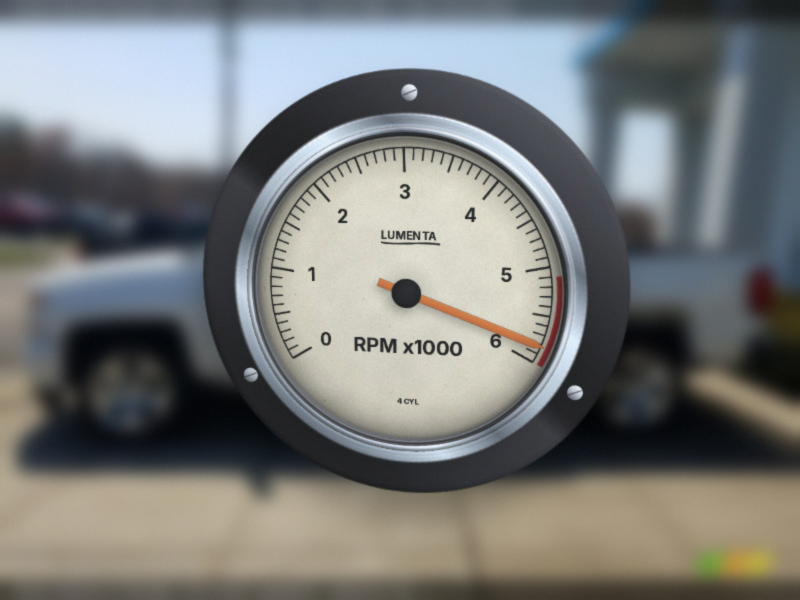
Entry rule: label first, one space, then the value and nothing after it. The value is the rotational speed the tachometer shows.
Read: 5800 rpm
